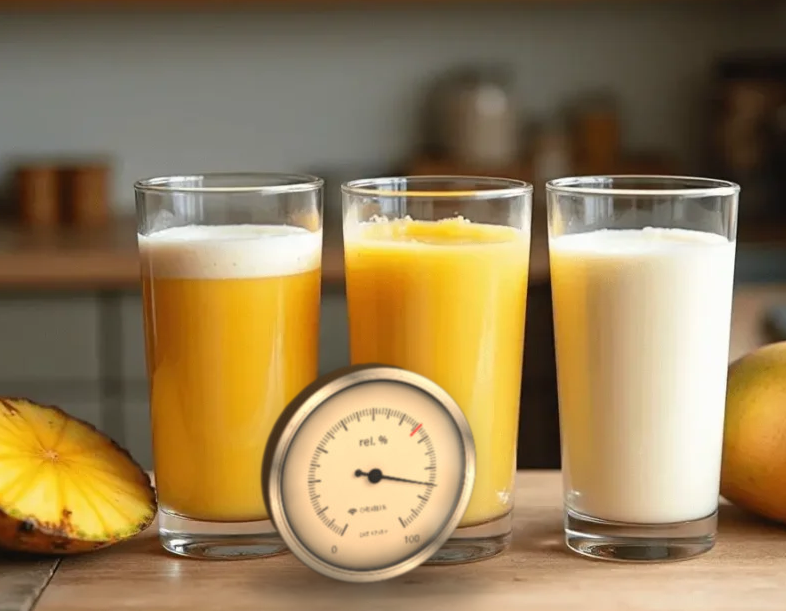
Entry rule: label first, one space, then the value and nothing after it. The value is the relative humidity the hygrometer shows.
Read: 85 %
